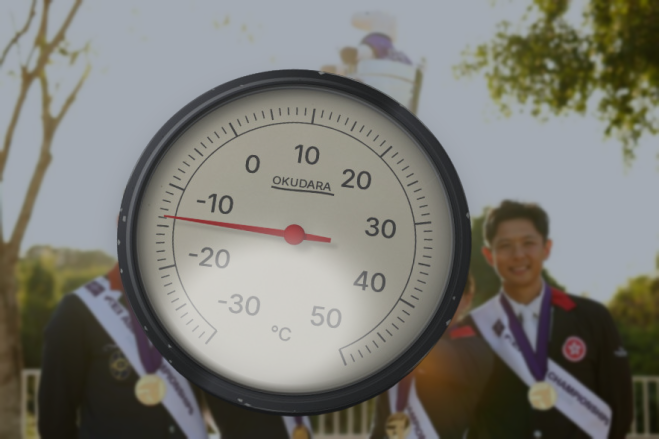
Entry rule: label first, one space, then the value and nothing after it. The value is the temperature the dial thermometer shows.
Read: -14 °C
